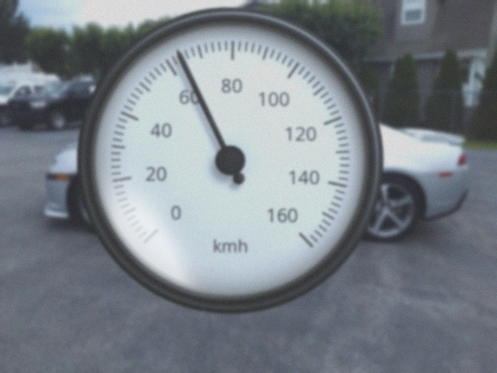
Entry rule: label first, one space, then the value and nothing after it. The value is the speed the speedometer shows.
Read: 64 km/h
